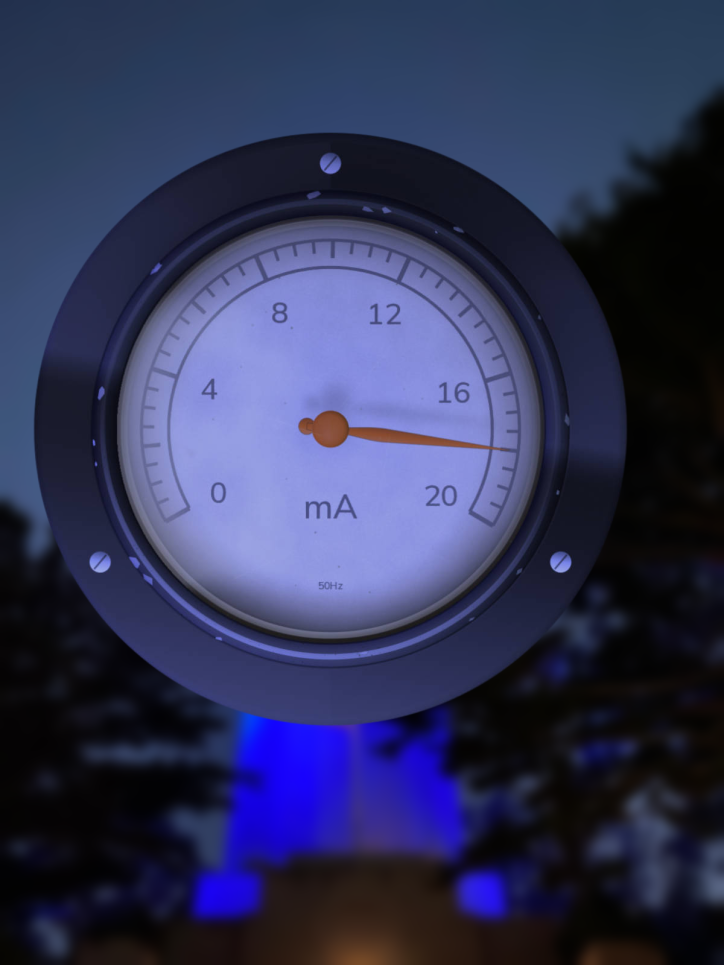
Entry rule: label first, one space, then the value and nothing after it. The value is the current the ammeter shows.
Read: 18 mA
